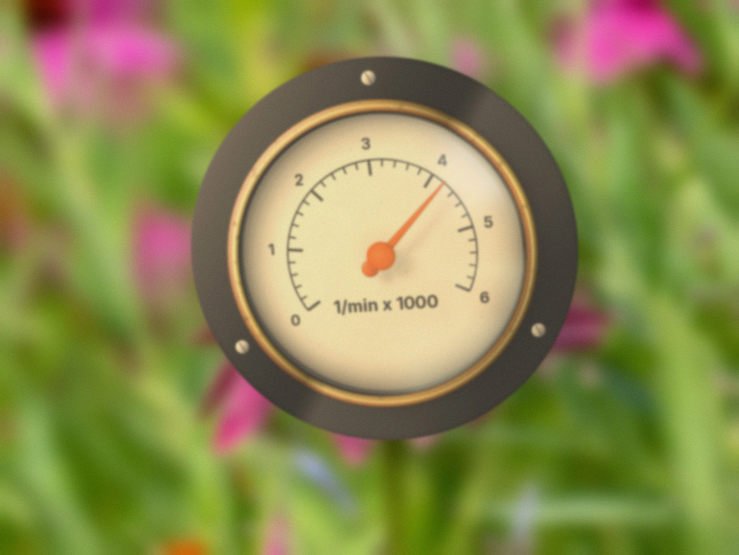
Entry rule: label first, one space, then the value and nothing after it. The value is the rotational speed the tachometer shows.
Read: 4200 rpm
